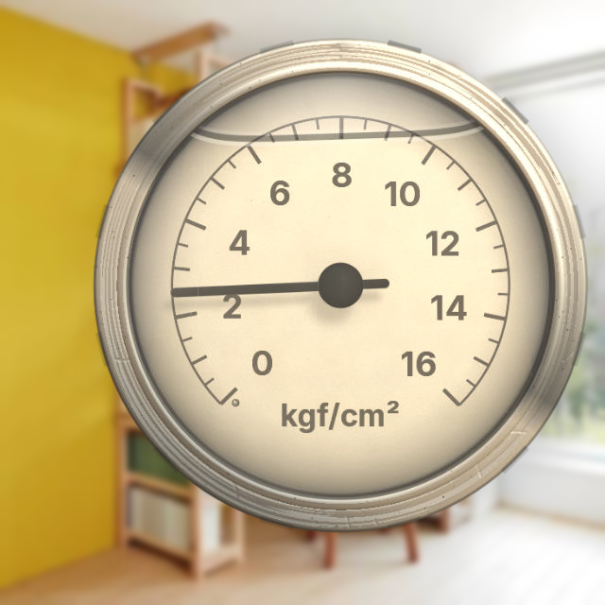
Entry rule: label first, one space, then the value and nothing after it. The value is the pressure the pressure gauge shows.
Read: 2.5 kg/cm²
